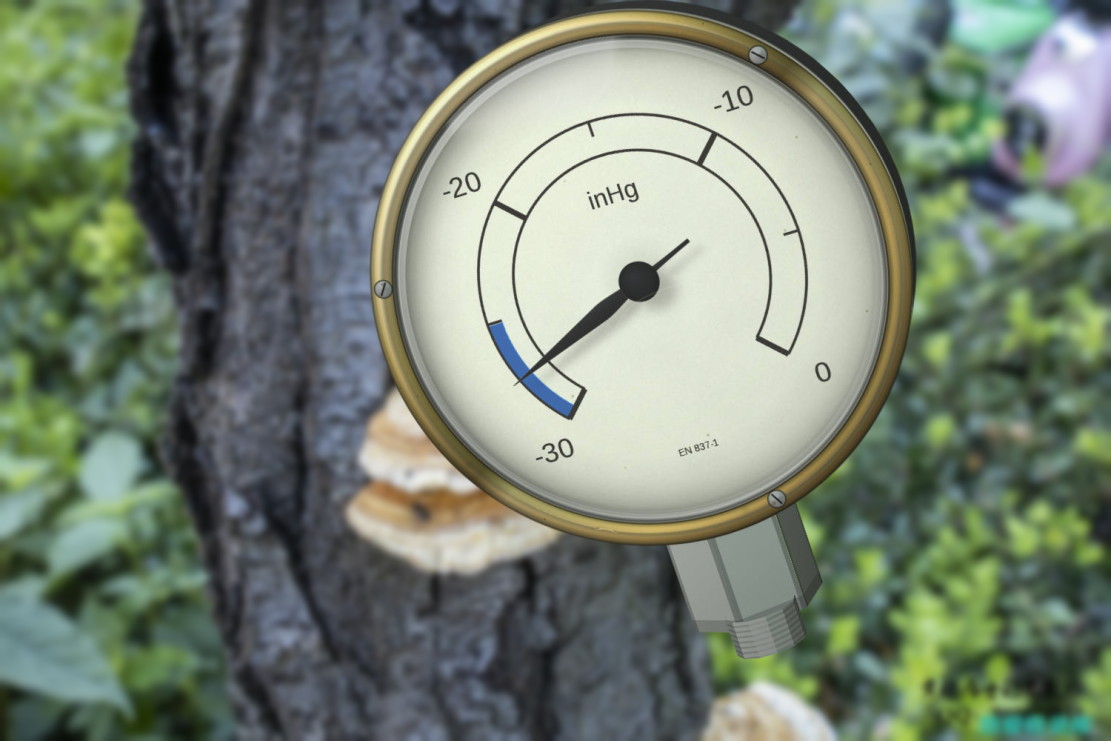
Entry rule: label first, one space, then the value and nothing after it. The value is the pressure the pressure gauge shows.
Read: -27.5 inHg
